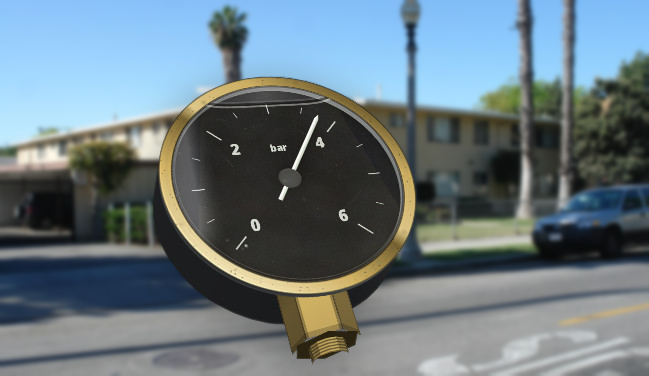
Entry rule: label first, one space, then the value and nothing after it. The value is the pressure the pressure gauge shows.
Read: 3.75 bar
